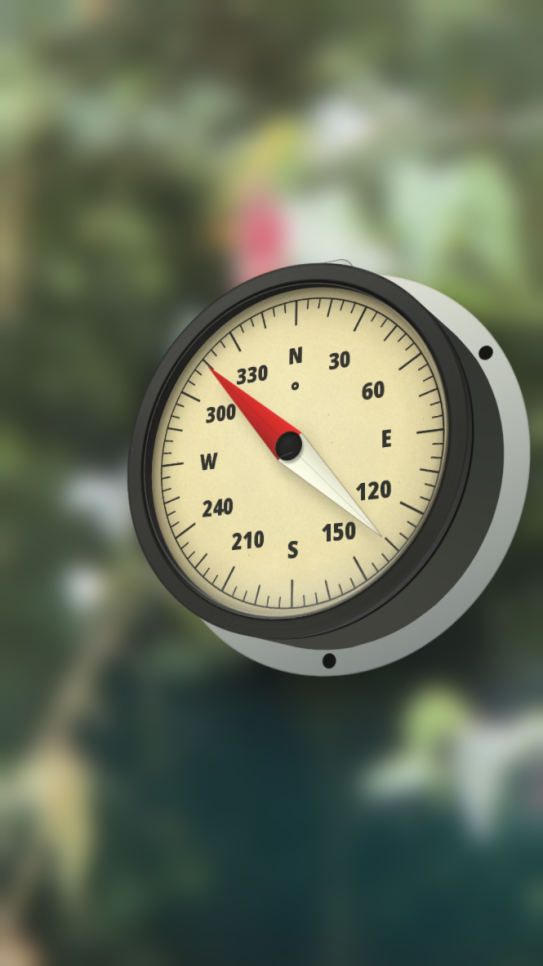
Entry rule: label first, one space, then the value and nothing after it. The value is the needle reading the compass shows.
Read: 315 °
